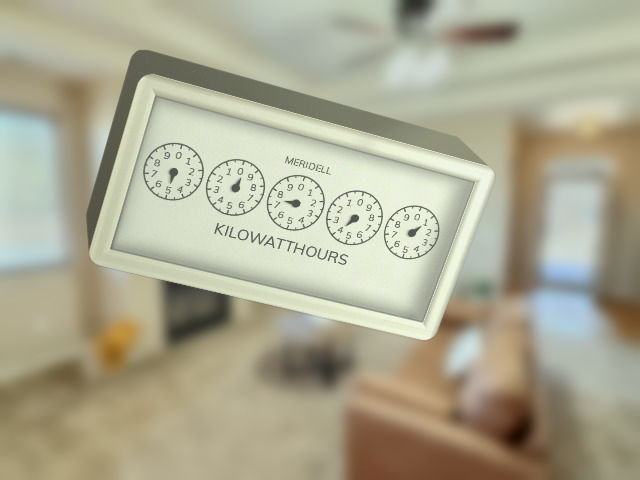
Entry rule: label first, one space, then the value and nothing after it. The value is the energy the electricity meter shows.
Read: 49741 kWh
